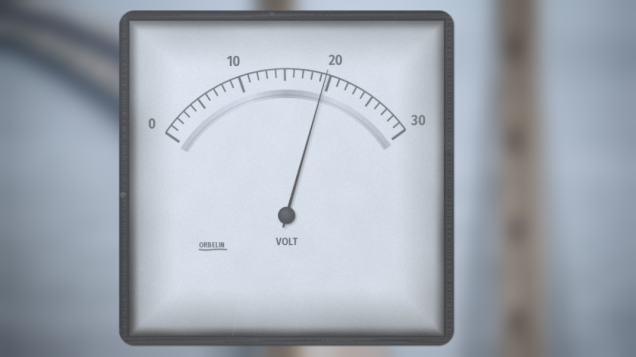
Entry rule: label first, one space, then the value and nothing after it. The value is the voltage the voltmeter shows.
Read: 19.5 V
